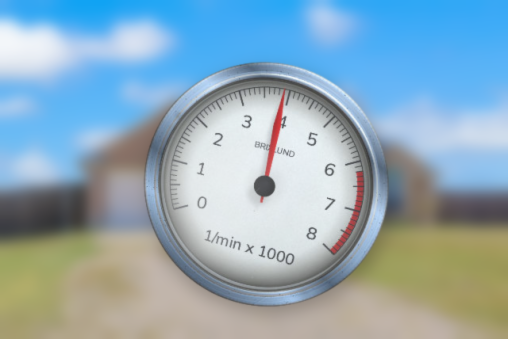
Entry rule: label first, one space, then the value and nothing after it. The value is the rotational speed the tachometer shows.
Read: 3900 rpm
